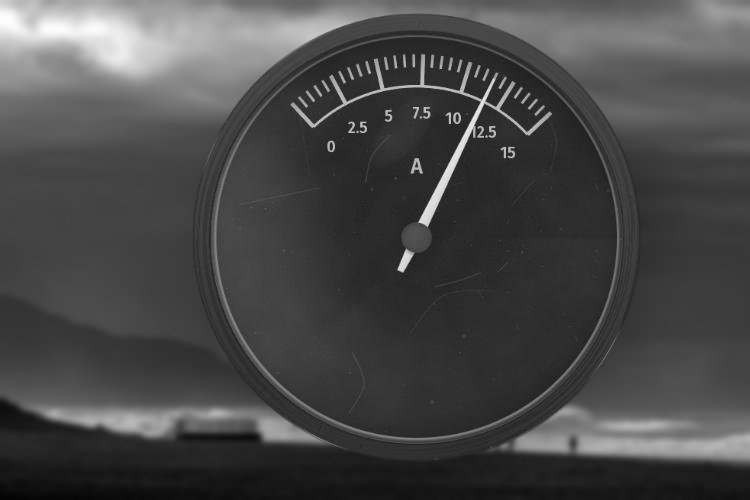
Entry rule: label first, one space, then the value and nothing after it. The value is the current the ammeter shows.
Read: 11.5 A
